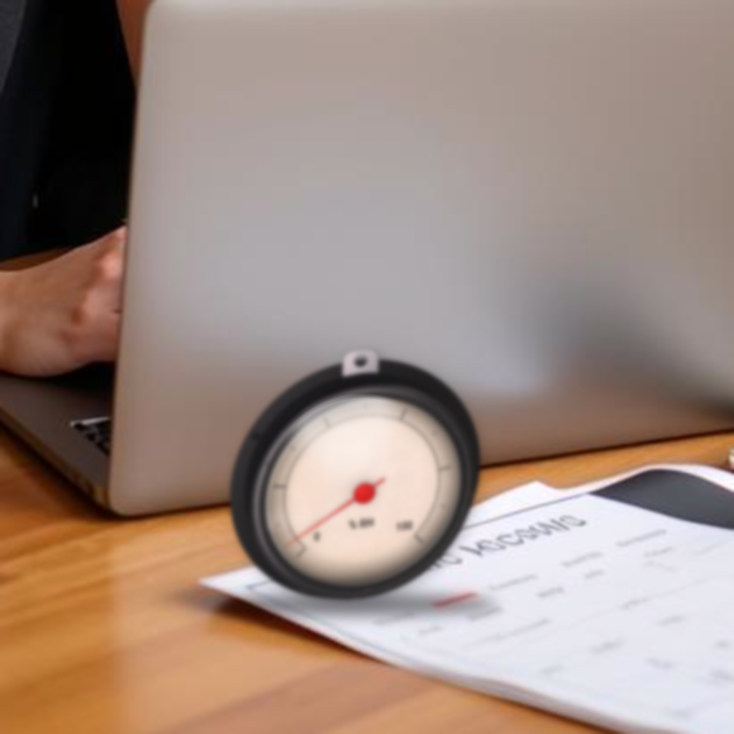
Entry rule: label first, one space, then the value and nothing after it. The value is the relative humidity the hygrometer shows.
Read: 5 %
